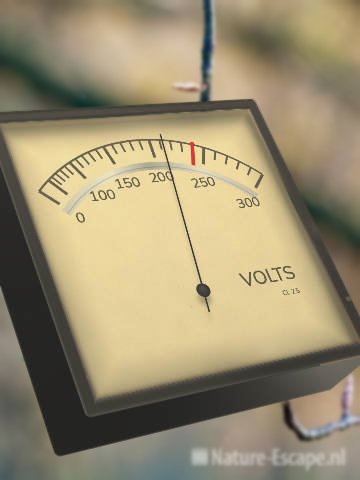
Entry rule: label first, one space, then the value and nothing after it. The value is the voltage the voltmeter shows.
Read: 210 V
